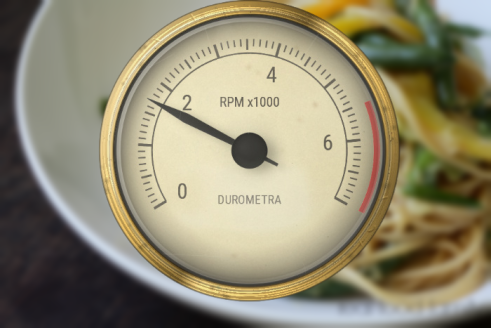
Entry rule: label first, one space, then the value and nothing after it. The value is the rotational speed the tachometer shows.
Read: 1700 rpm
